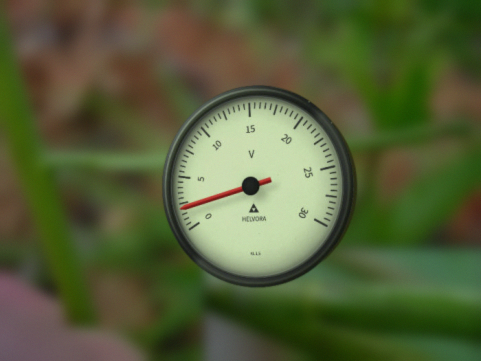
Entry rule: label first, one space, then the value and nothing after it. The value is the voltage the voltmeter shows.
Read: 2 V
